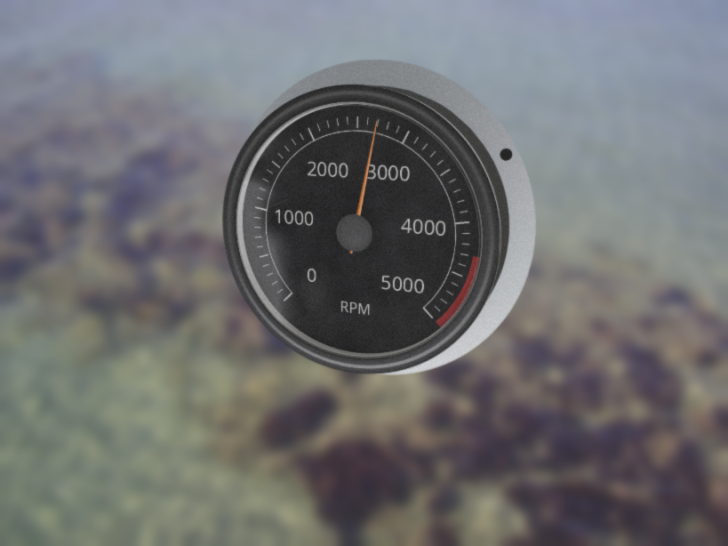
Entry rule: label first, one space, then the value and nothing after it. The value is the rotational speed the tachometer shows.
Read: 2700 rpm
